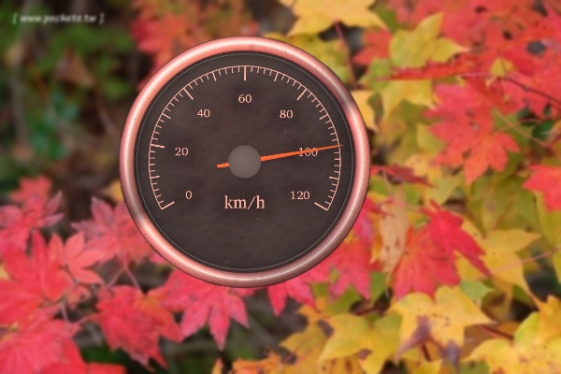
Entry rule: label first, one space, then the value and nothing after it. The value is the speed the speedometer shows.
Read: 100 km/h
